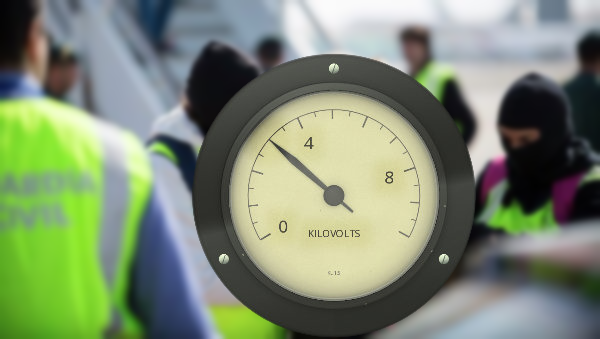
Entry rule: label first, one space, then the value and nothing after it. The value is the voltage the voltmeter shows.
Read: 3 kV
